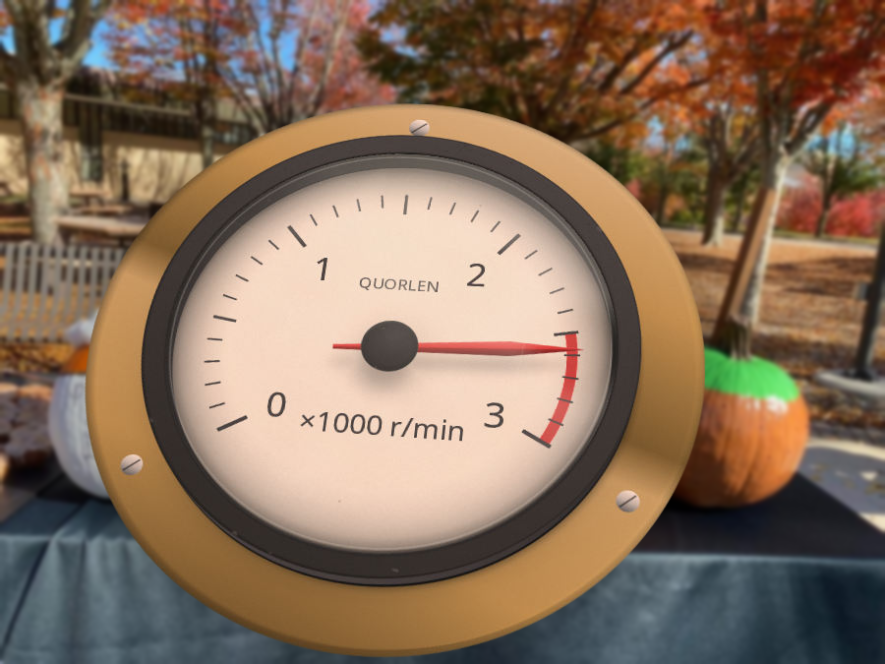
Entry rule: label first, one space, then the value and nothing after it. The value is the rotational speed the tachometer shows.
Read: 2600 rpm
